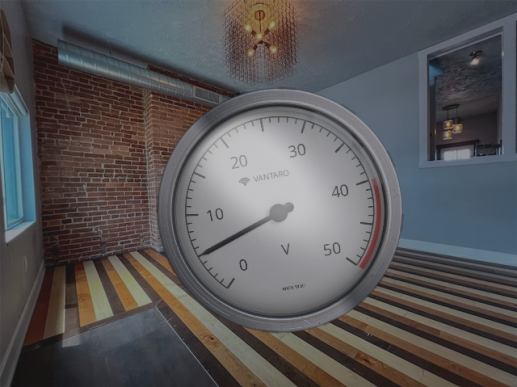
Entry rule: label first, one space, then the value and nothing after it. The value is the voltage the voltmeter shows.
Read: 5 V
